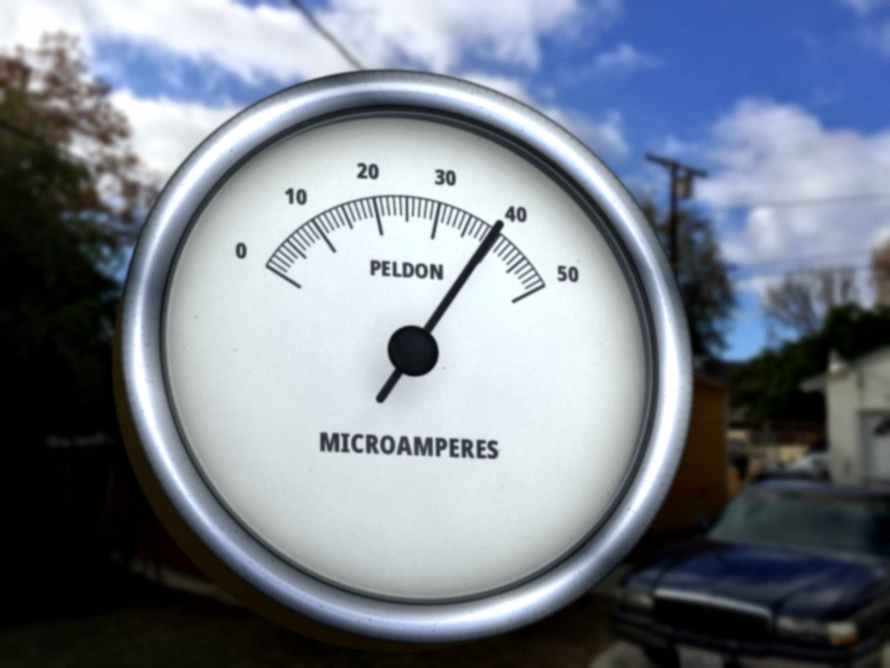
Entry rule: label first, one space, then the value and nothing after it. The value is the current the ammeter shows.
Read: 39 µA
